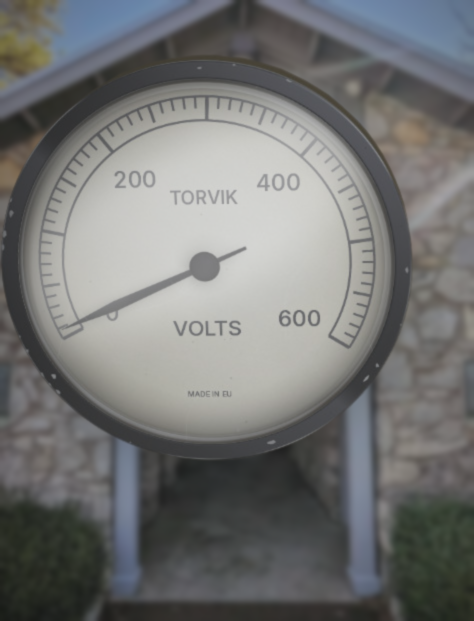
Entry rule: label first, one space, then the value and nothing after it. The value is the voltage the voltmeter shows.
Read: 10 V
